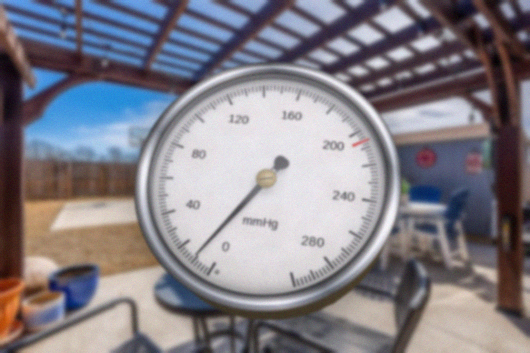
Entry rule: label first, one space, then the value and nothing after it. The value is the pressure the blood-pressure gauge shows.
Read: 10 mmHg
